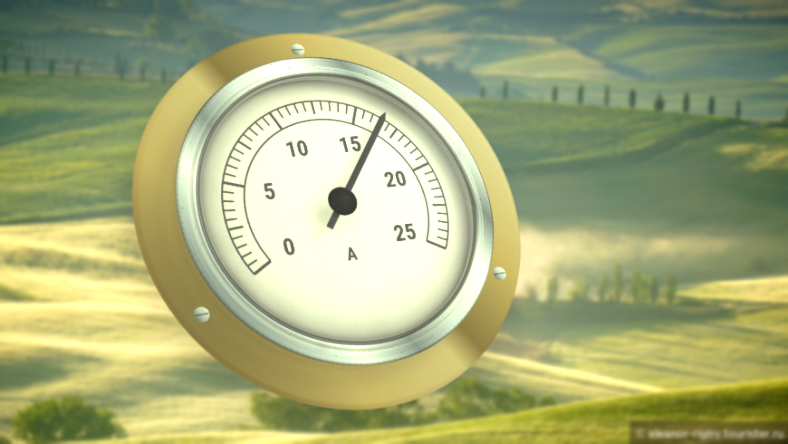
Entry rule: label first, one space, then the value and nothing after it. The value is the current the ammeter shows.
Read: 16.5 A
